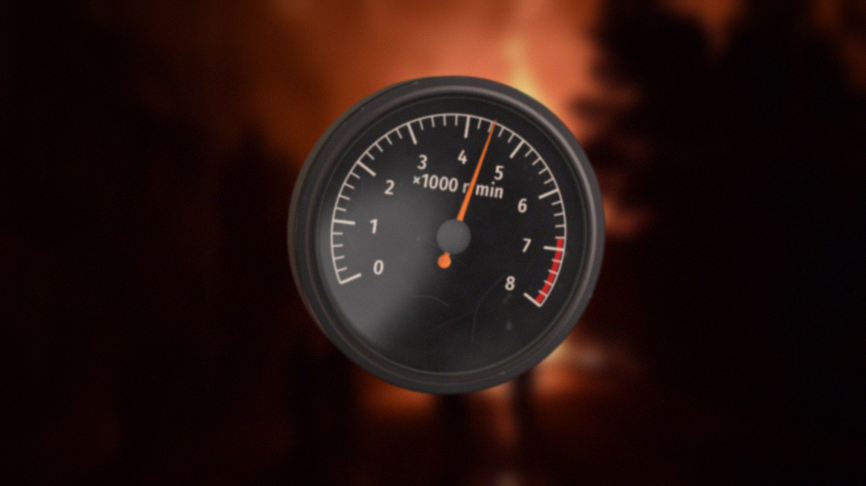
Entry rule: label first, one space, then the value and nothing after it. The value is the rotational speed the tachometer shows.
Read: 4400 rpm
